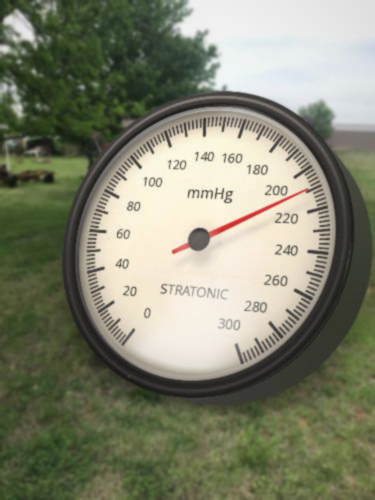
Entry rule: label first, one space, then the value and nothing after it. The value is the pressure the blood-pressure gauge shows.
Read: 210 mmHg
